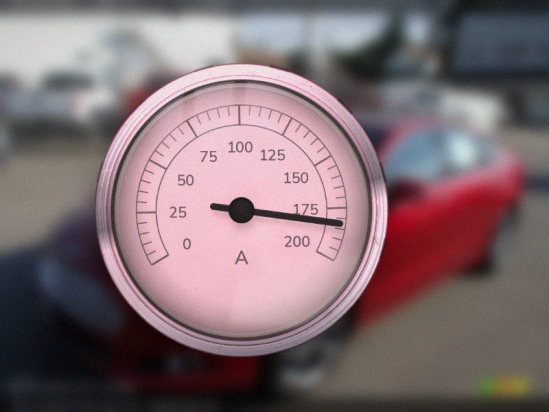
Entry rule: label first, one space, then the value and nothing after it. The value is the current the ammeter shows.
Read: 182.5 A
